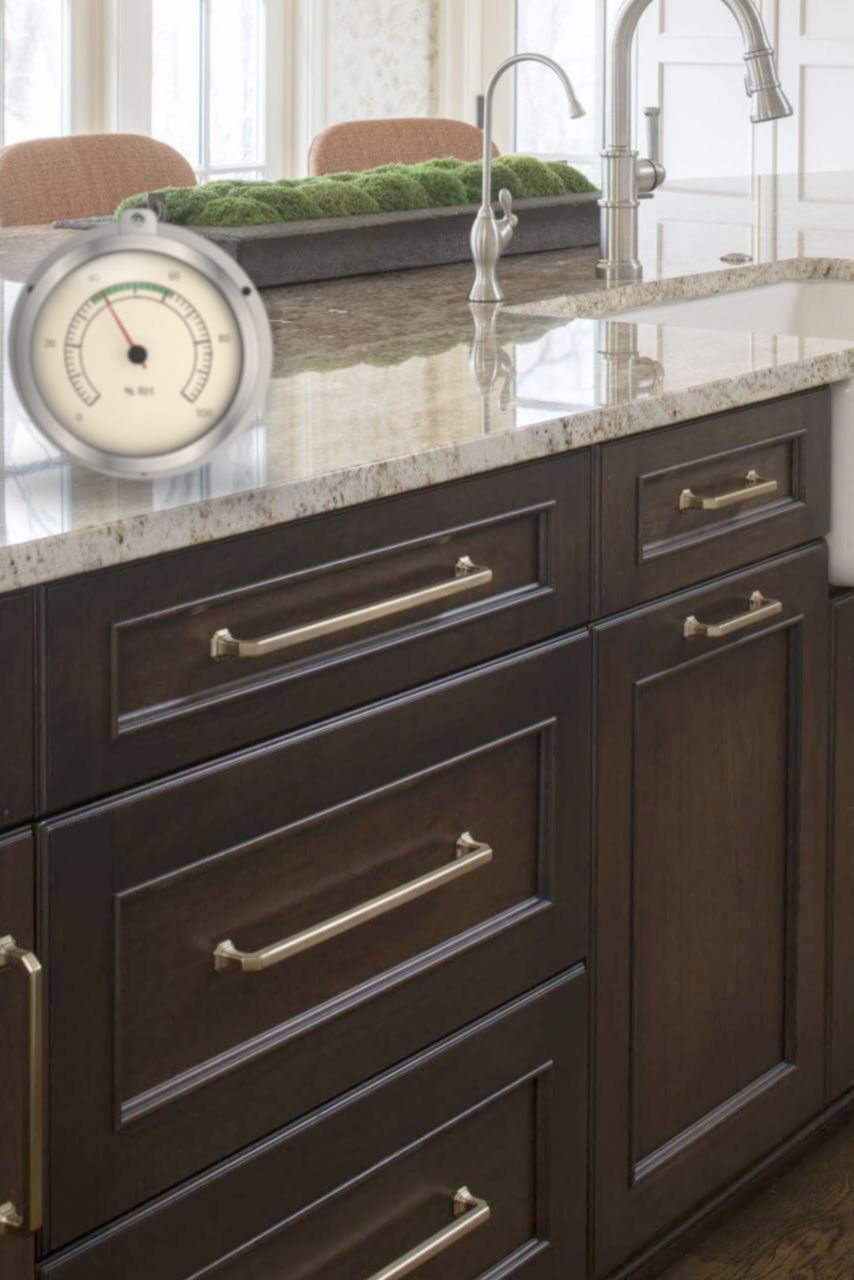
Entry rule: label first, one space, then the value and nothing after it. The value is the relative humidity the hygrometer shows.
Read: 40 %
